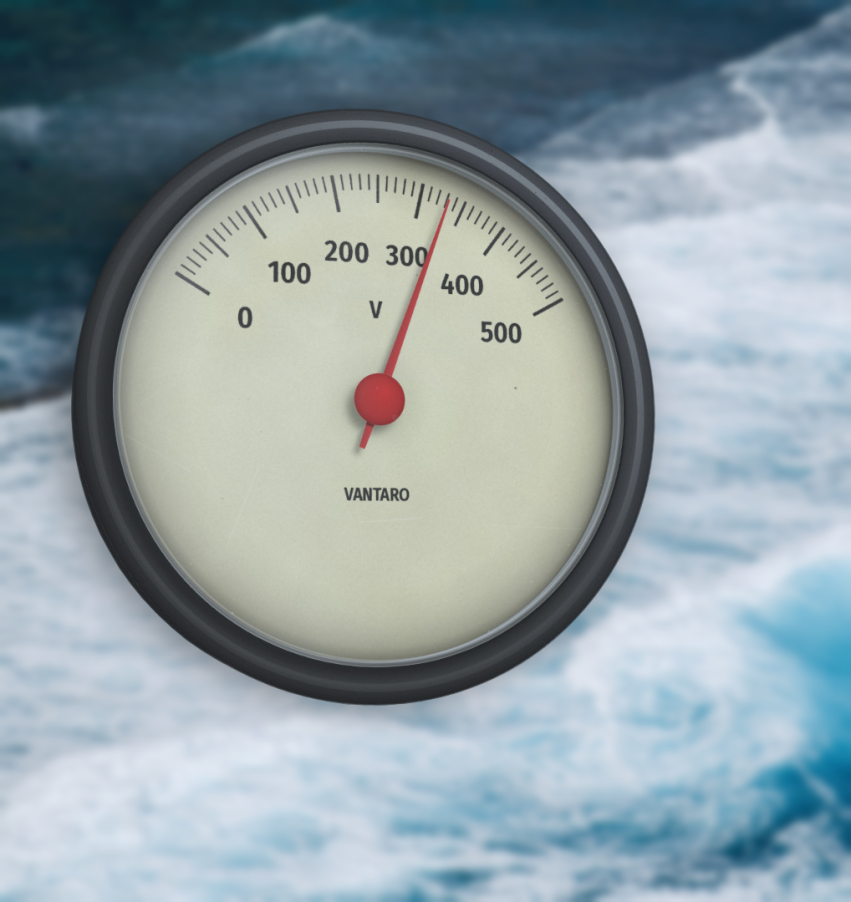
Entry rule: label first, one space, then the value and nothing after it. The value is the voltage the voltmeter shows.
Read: 330 V
